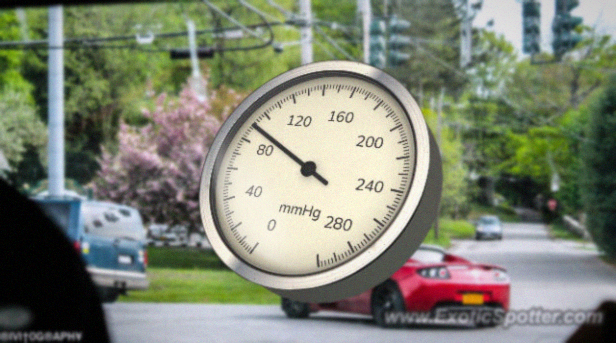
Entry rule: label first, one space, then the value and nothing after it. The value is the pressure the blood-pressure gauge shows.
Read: 90 mmHg
